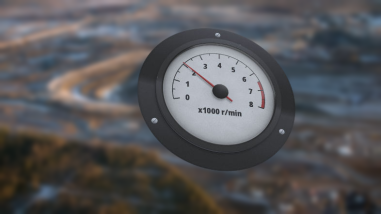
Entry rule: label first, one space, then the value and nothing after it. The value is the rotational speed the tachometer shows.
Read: 2000 rpm
